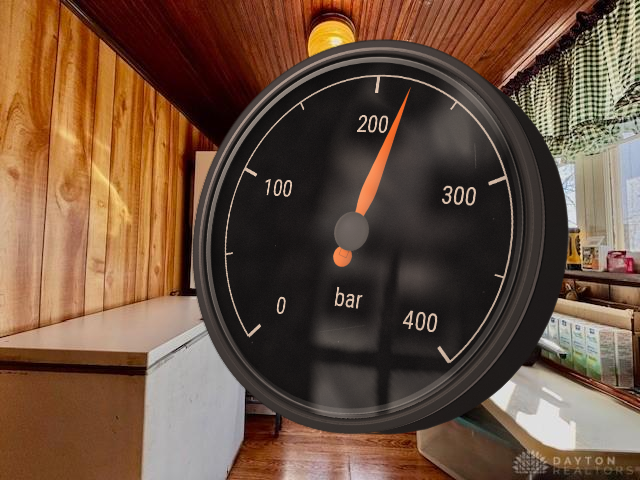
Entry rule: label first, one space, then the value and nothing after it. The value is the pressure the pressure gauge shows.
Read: 225 bar
